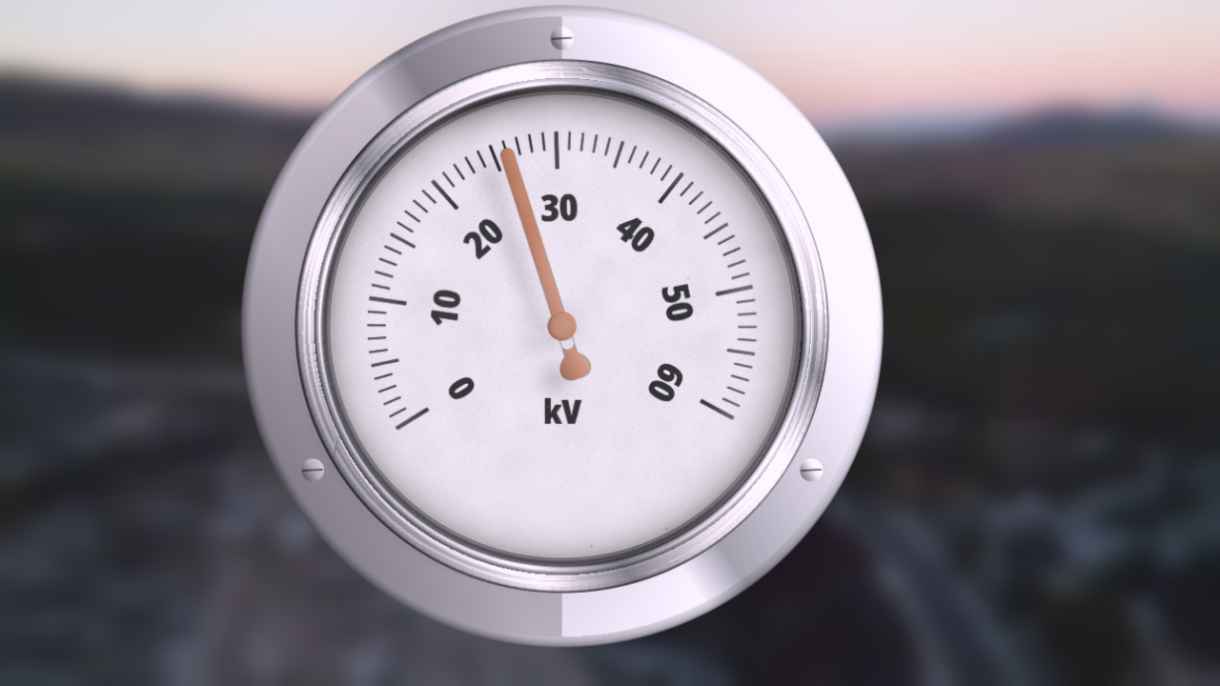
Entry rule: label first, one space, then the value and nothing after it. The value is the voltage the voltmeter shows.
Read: 26 kV
